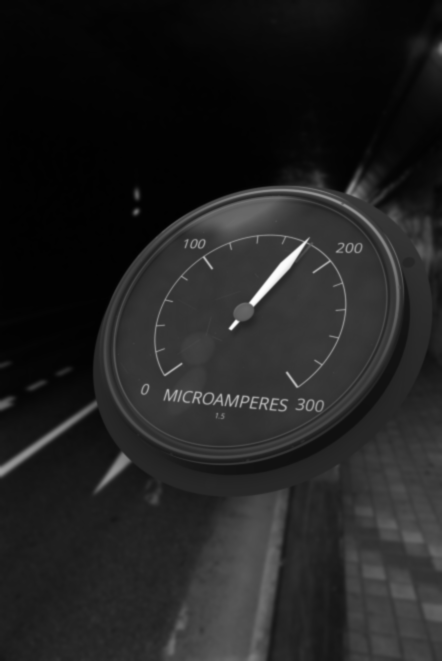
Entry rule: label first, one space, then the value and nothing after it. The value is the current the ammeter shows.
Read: 180 µA
